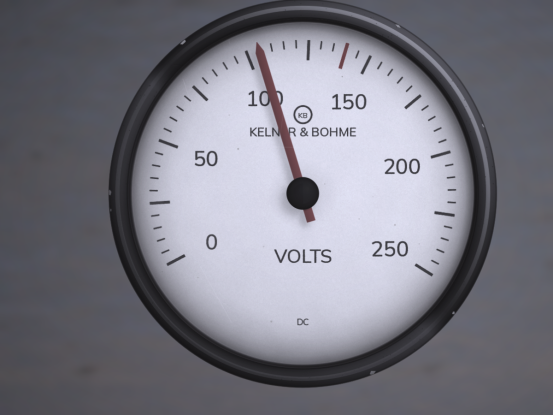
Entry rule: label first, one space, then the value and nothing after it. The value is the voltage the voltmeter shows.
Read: 105 V
